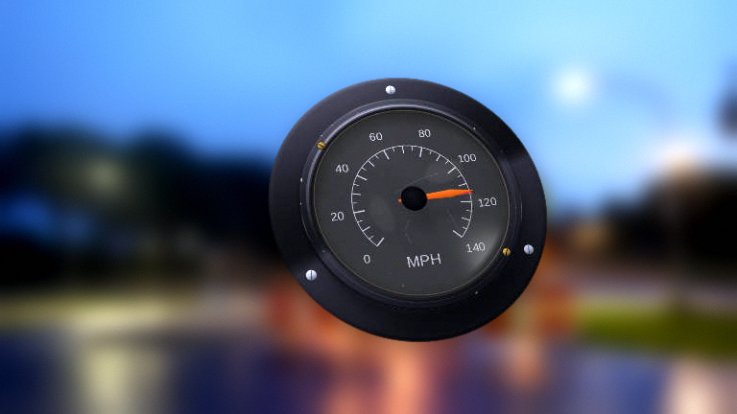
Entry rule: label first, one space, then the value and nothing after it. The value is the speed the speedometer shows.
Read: 115 mph
